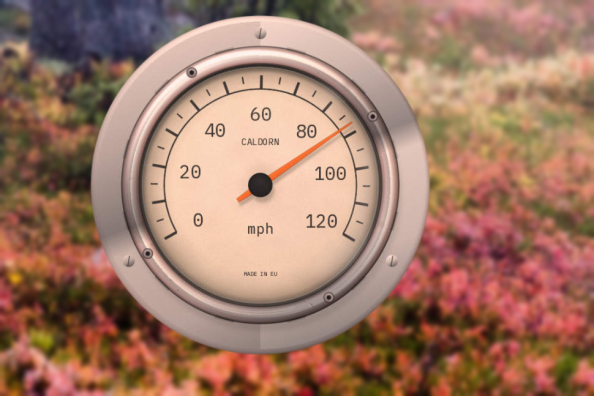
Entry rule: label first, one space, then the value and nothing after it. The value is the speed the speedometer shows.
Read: 87.5 mph
